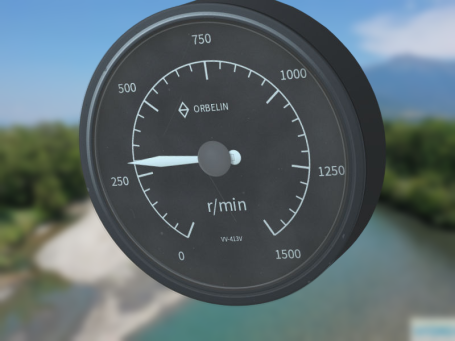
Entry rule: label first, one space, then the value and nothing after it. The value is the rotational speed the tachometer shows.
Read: 300 rpm
